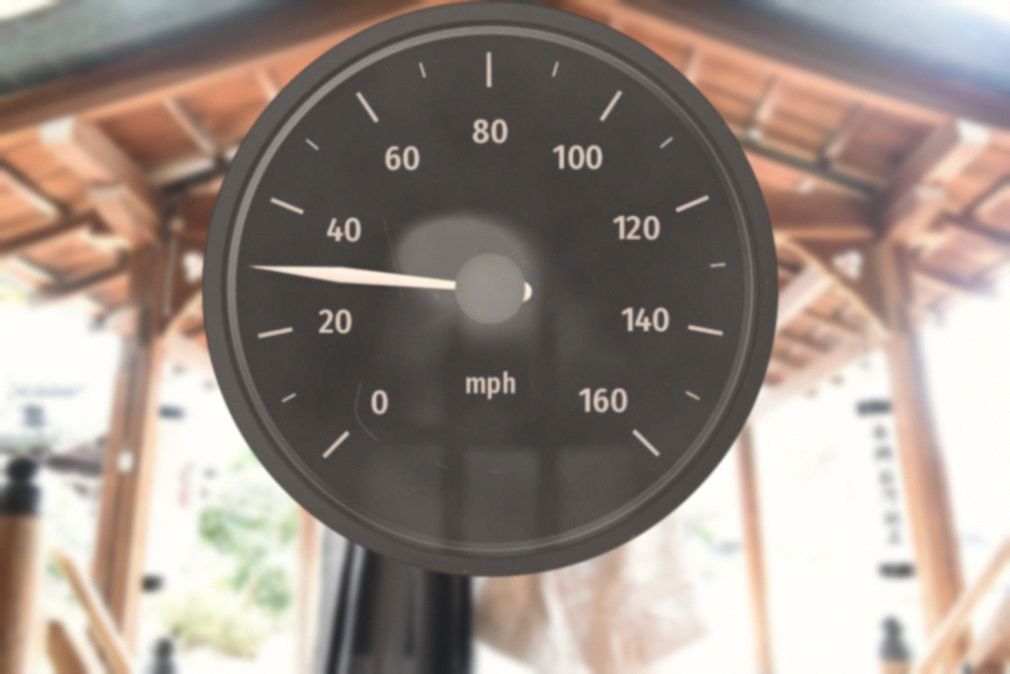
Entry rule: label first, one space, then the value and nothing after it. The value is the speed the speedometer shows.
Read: 30 mph
